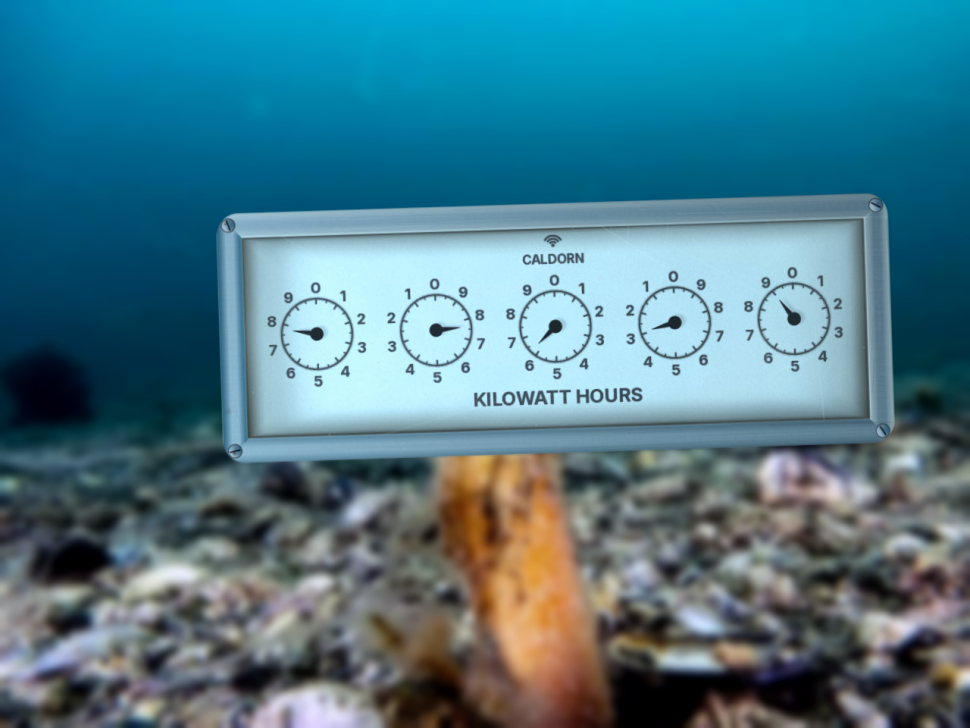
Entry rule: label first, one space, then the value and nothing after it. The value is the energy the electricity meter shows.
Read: 77629 kWh
